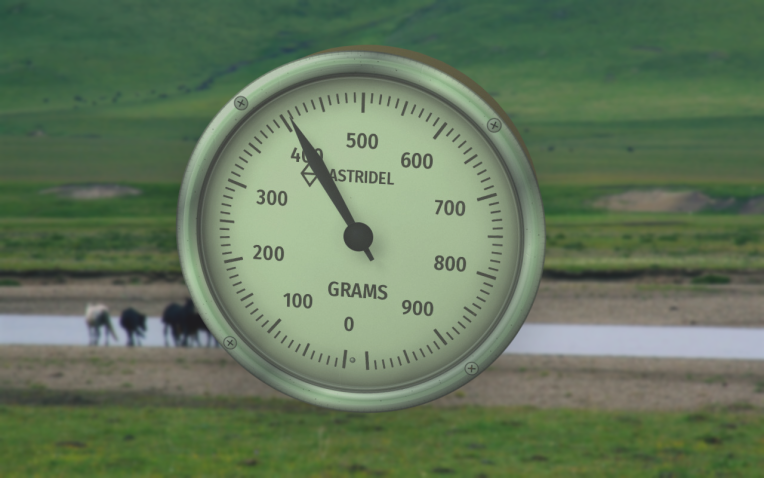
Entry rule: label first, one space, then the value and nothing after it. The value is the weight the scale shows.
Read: 410 g
